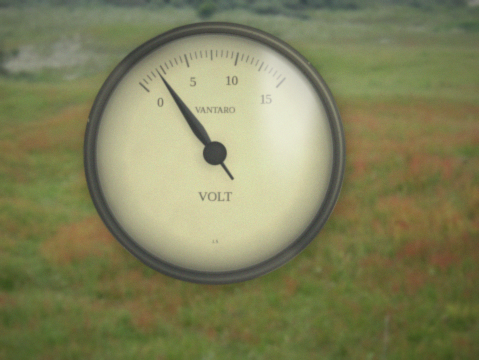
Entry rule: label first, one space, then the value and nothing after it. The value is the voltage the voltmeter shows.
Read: 2 V
